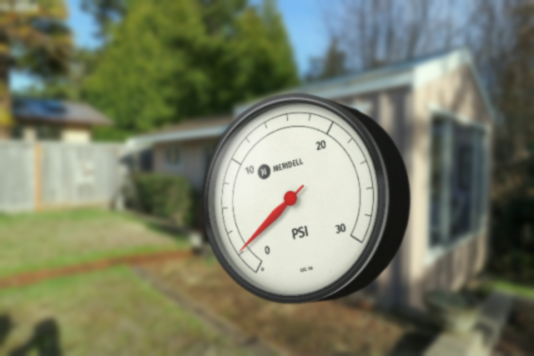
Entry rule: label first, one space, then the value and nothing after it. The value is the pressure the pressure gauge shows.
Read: 2 psi
